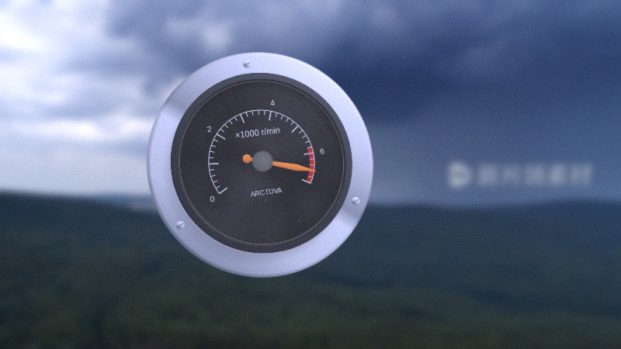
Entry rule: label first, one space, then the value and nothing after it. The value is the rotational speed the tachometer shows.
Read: 6600 rpm
